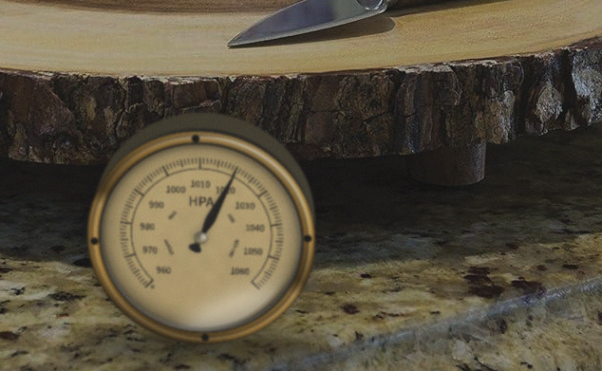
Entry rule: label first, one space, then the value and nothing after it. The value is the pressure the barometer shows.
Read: 1020 hPa
